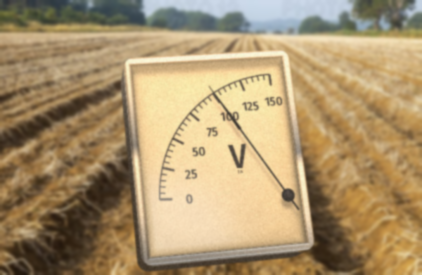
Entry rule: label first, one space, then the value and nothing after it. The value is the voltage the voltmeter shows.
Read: 100 V
